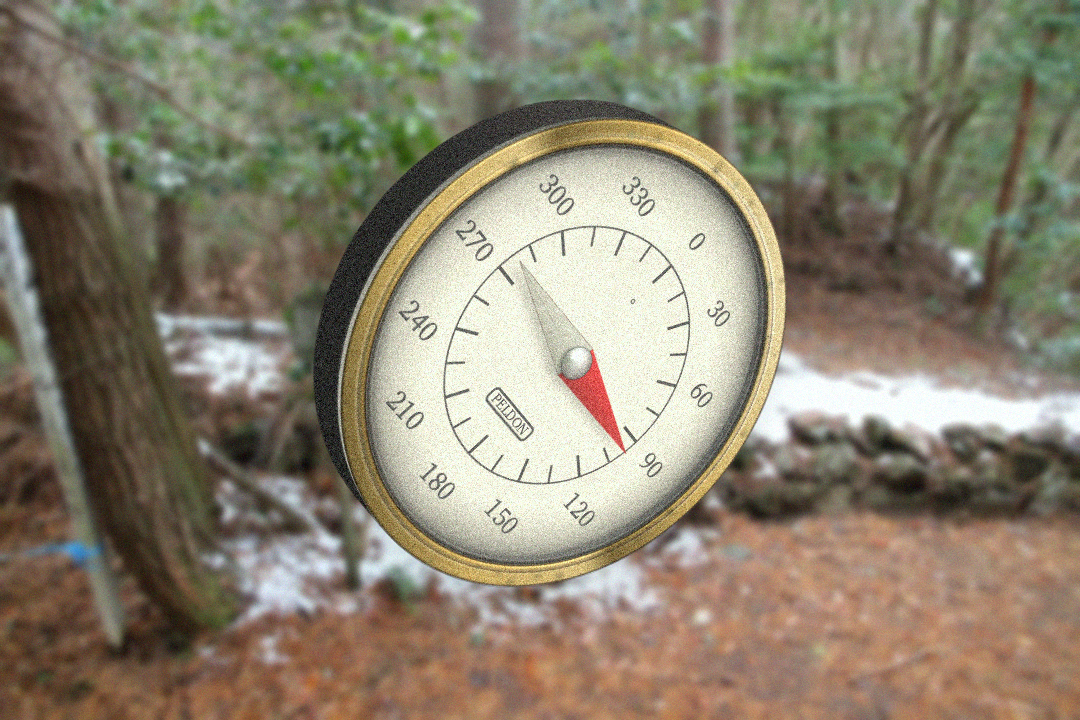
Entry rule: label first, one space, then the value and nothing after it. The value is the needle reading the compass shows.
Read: 97.5 °
